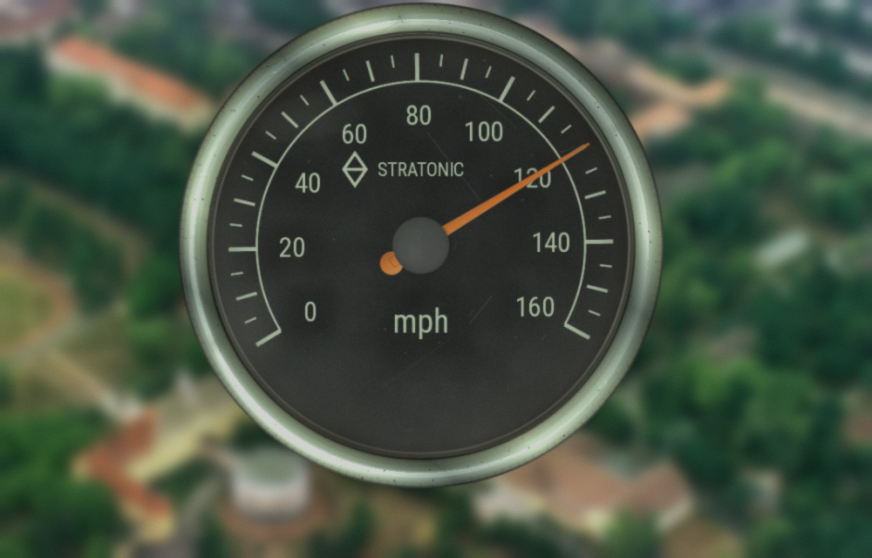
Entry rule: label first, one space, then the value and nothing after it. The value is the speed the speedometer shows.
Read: 120 mph
